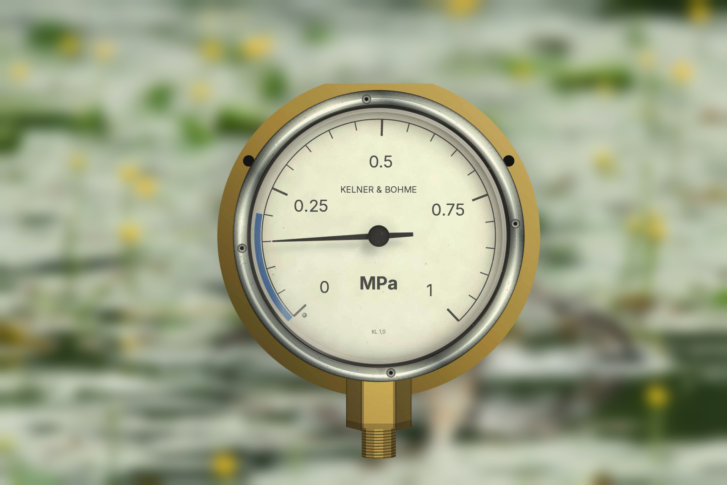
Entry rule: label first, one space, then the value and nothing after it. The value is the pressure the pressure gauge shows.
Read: 0.15 MPa
